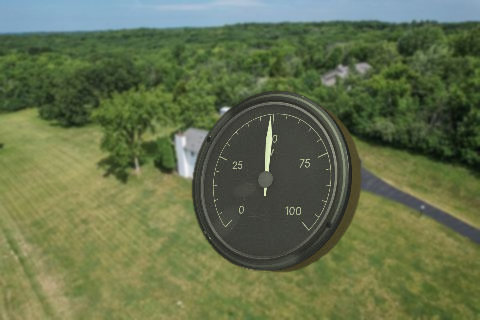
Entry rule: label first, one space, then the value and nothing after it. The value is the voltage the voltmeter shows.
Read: 50 V
